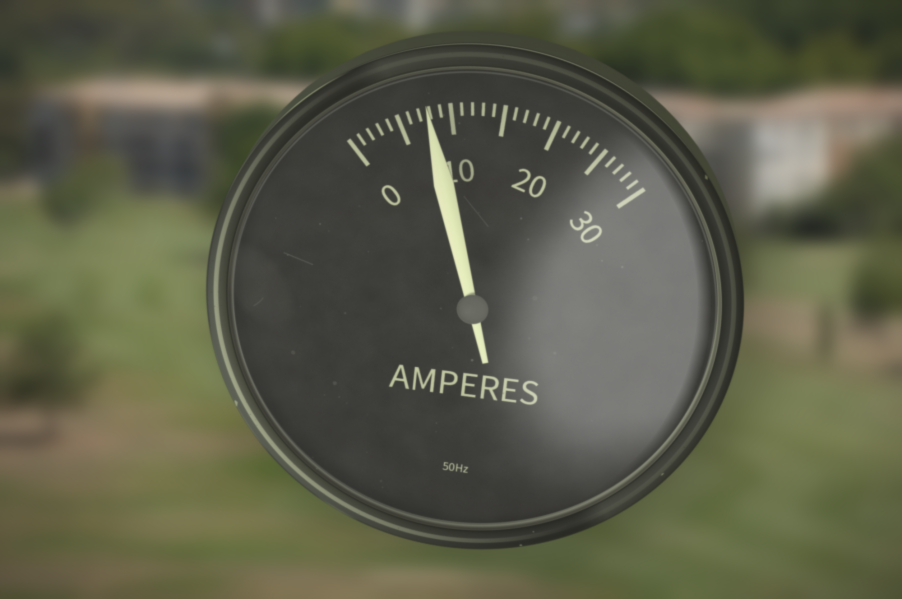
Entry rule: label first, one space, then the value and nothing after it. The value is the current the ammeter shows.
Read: 8 A
